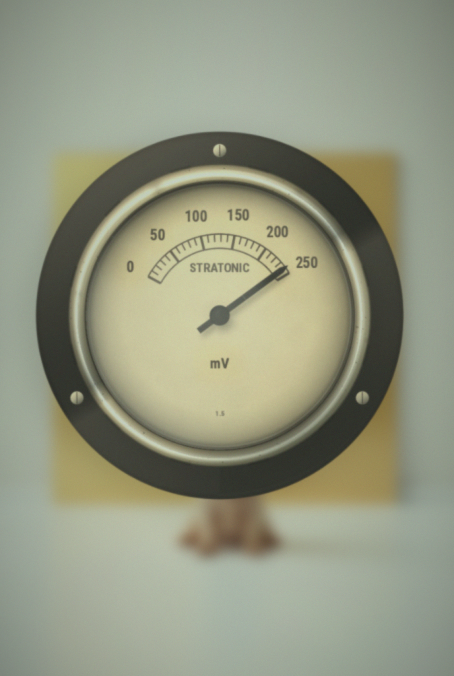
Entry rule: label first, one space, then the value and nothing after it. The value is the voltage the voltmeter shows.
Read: 240 mV
